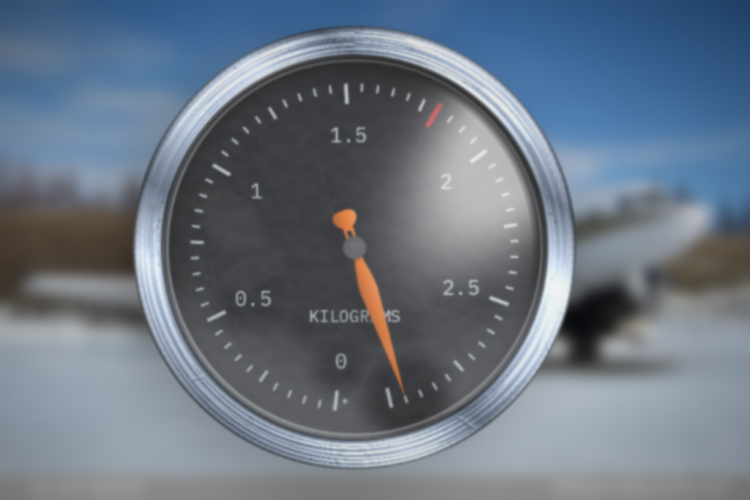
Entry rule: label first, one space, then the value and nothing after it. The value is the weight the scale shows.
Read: 2.95 kg
